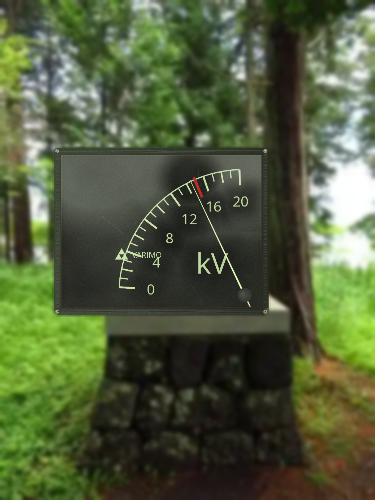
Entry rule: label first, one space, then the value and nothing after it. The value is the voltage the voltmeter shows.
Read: 14.5 kV
